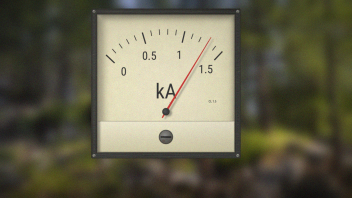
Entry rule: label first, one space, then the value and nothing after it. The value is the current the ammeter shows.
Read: 1.3 kA
